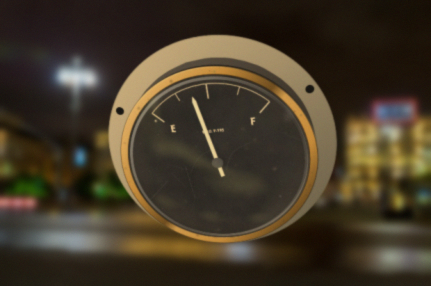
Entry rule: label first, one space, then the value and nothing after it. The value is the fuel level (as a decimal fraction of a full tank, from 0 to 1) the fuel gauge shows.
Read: 0.375
